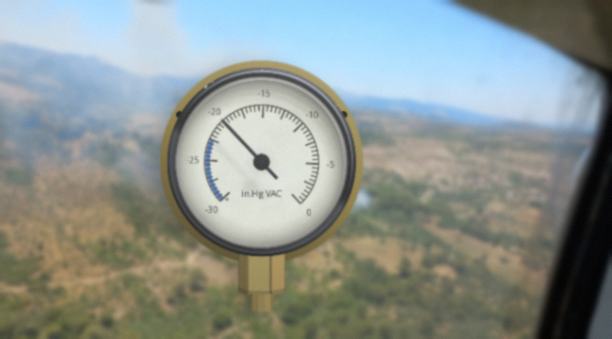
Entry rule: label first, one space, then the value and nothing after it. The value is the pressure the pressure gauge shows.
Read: -20 inHg
